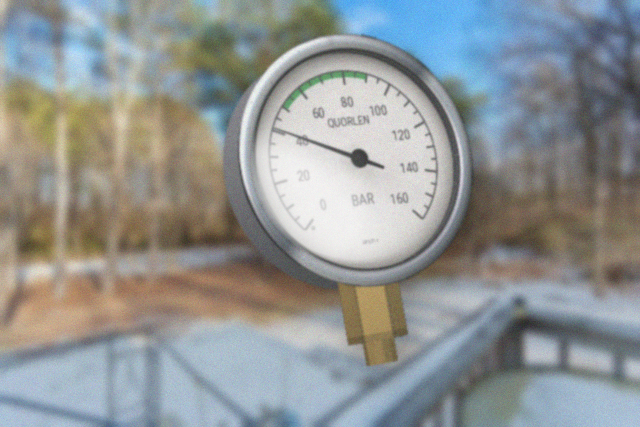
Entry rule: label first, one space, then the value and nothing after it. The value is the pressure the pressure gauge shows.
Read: 40 bar
